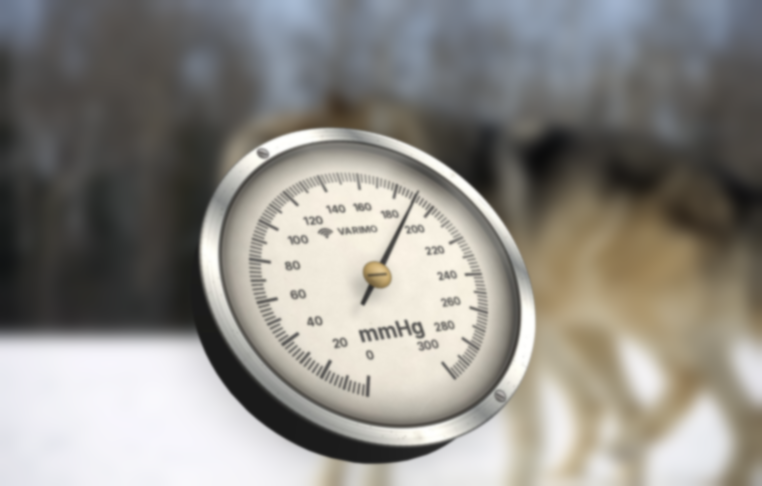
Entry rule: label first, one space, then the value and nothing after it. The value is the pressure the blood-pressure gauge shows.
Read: 190 mmHg
